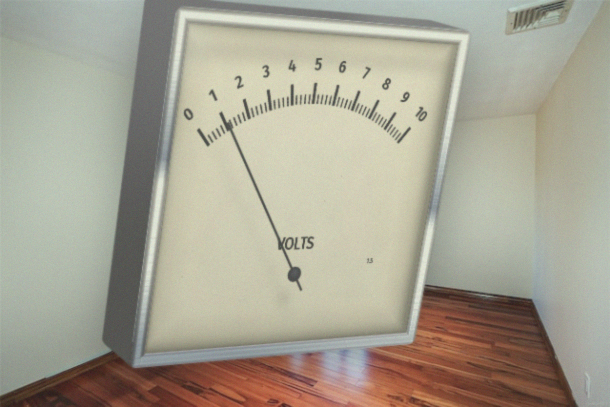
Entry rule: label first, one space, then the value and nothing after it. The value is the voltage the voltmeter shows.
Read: 1 V
